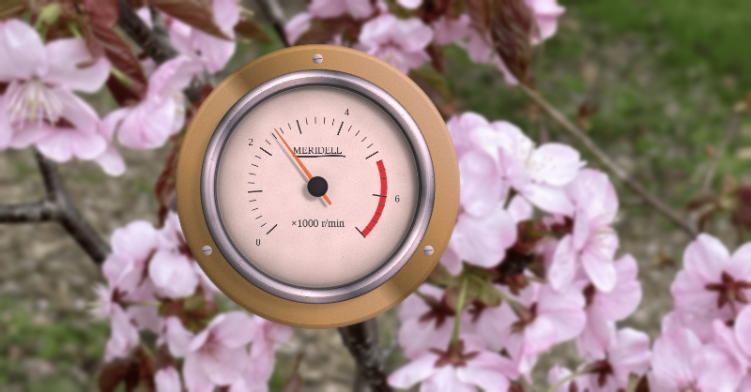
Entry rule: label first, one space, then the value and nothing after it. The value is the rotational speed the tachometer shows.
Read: 2500 rpm
